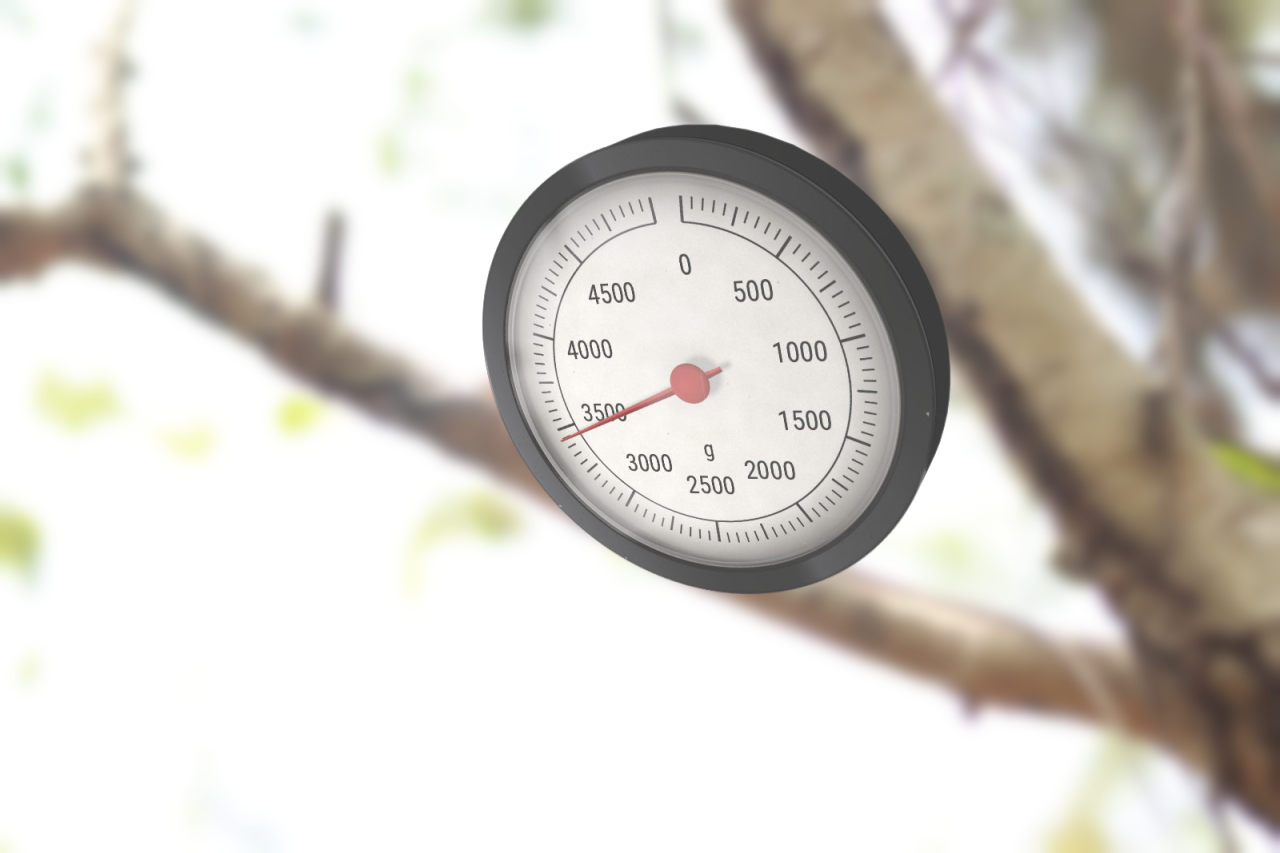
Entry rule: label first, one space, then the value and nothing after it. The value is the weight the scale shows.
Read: 3450 g
